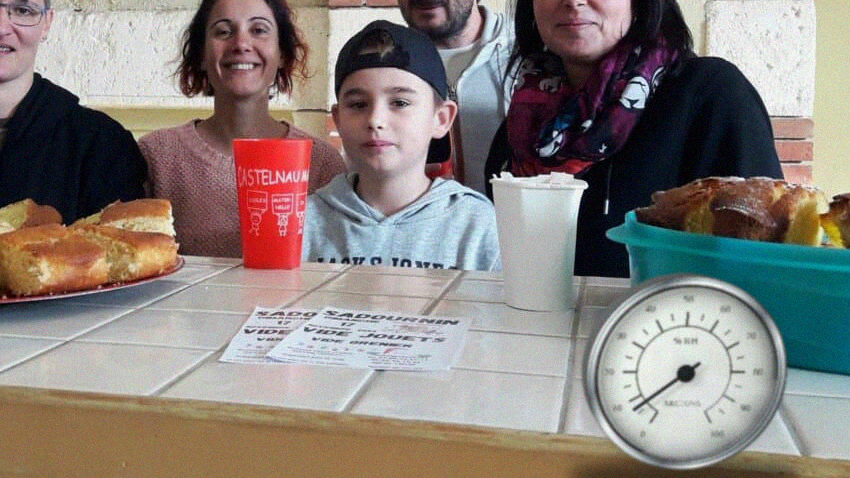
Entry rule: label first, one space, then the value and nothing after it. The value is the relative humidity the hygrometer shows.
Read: 7.5 %
